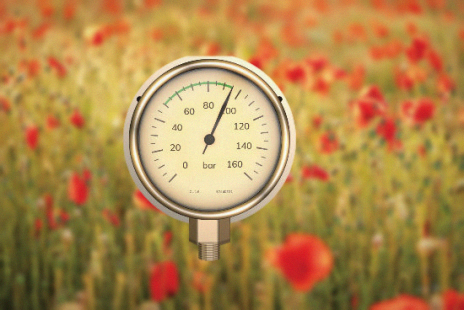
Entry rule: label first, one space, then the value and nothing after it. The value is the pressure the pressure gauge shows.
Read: 95 bar
